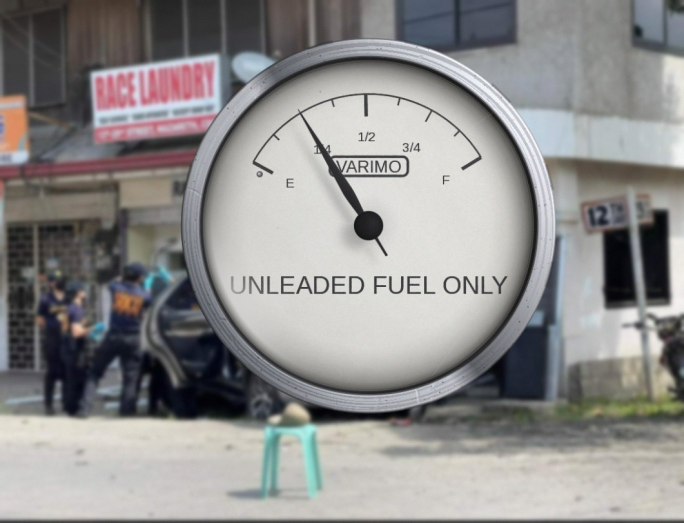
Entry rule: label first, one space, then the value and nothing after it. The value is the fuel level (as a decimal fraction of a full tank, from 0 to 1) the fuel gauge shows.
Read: 0.25
